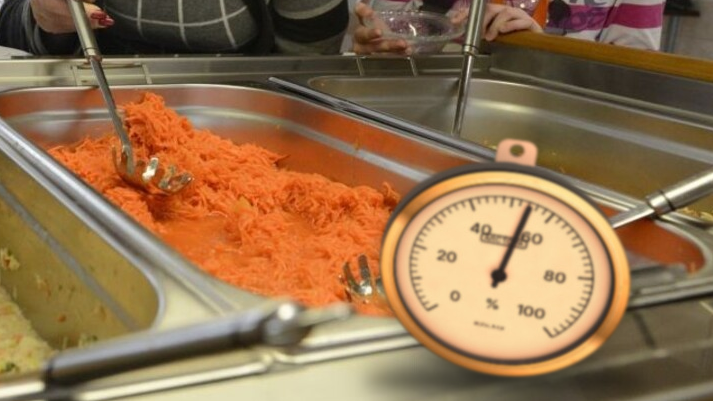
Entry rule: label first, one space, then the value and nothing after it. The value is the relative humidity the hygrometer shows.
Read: 54 %
